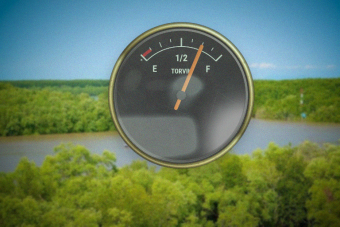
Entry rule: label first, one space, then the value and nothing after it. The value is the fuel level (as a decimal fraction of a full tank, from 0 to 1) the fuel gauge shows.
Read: 0.75
